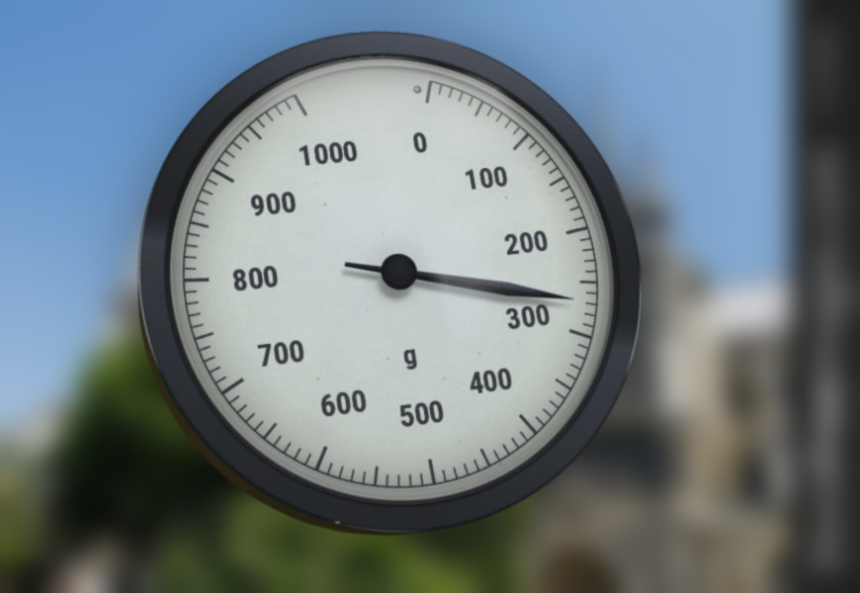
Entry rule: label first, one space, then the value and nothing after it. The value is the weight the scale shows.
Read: 270 g
